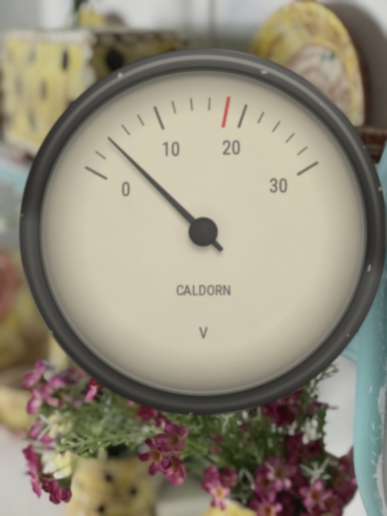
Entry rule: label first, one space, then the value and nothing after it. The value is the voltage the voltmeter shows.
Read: 4 V
